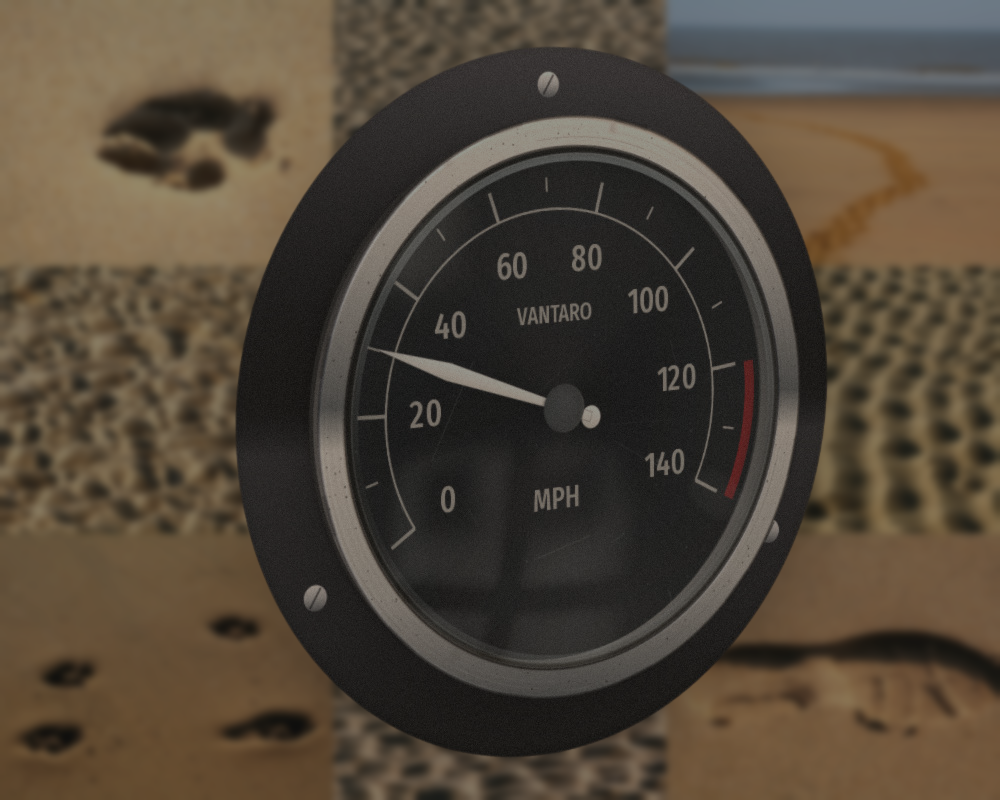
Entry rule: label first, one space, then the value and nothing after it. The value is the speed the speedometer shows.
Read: 30 mph
